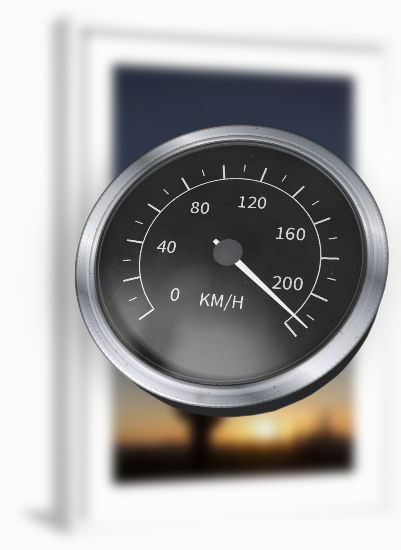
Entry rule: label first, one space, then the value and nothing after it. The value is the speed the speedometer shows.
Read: 215 km/h
